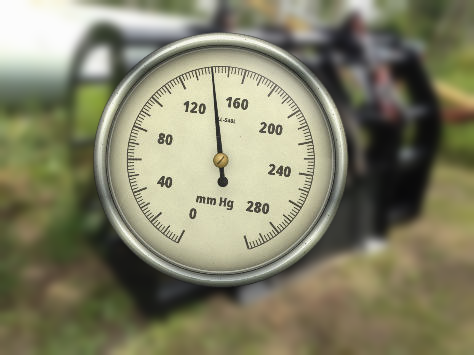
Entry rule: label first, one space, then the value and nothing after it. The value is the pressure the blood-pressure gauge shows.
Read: 140 mmHg
